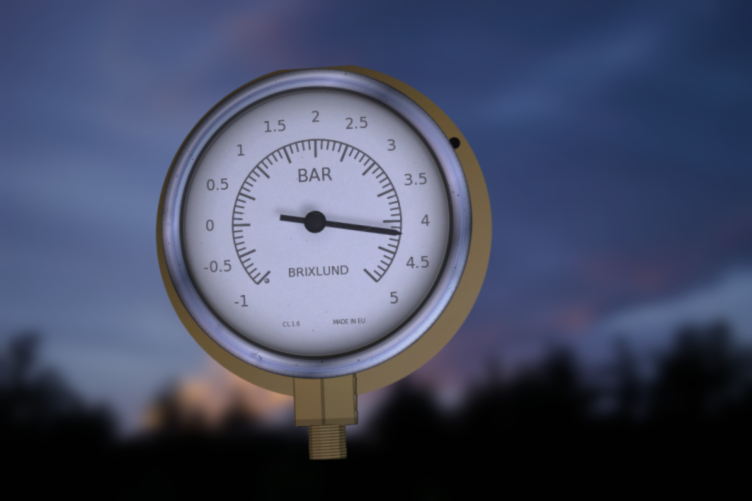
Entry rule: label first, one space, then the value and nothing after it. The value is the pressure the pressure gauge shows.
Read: 4.2 bar
